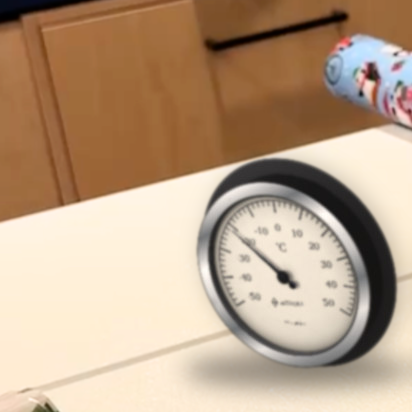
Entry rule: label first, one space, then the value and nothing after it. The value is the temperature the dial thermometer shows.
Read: -20 °C
